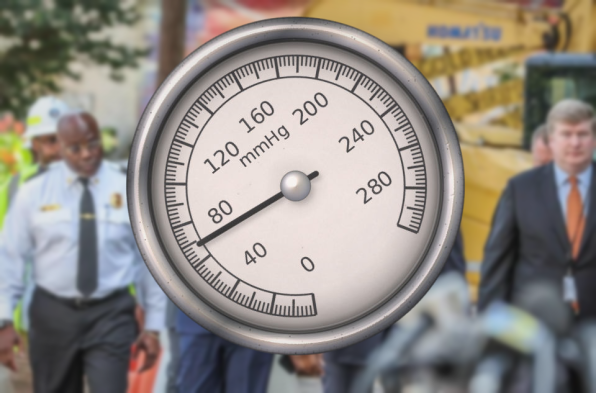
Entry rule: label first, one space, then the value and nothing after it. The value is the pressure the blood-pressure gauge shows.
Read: 68 mmHg
